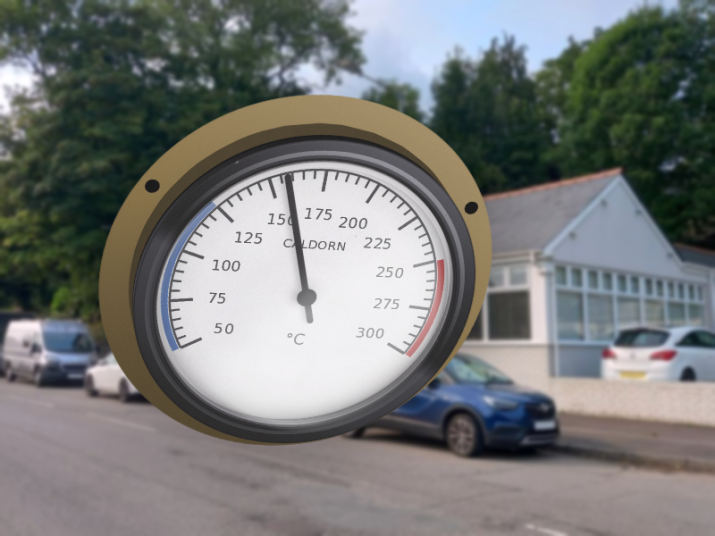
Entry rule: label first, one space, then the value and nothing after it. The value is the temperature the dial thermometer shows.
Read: 157.5 °C
